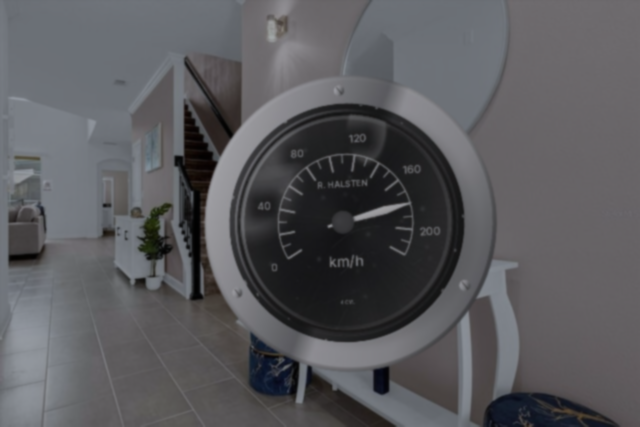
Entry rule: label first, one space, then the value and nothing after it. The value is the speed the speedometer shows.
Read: 180 km/h
